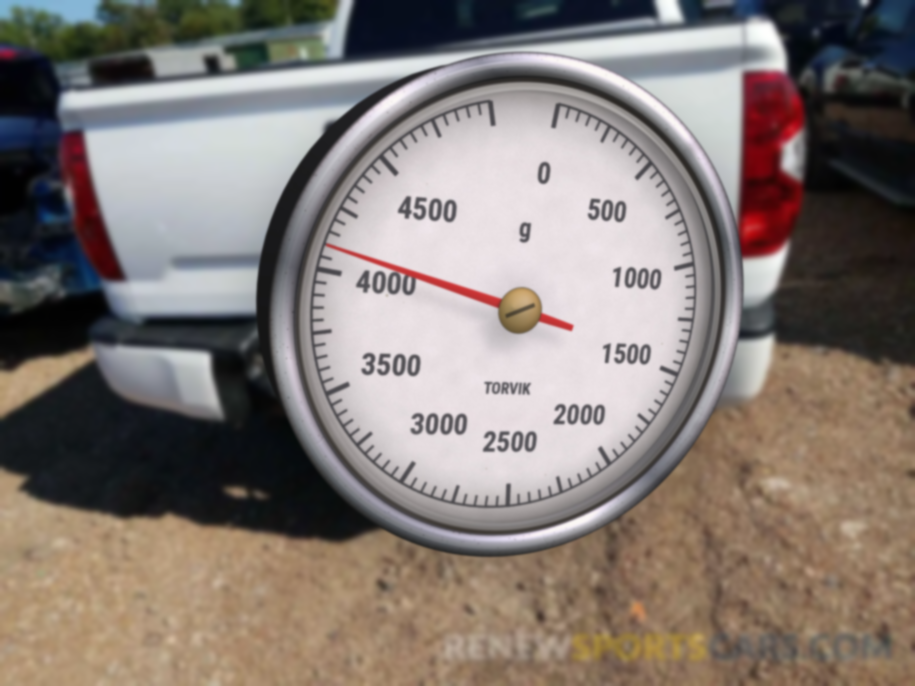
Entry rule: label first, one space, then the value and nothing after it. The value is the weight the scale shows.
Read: 4100 g
